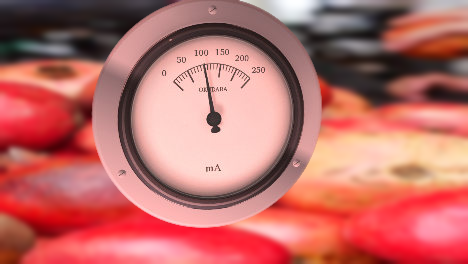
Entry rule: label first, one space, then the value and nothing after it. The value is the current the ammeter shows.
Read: 100 mA
